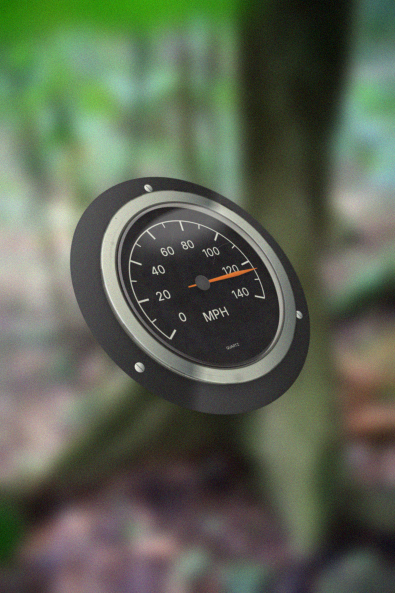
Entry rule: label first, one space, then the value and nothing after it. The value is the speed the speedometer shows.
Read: 125 mph
